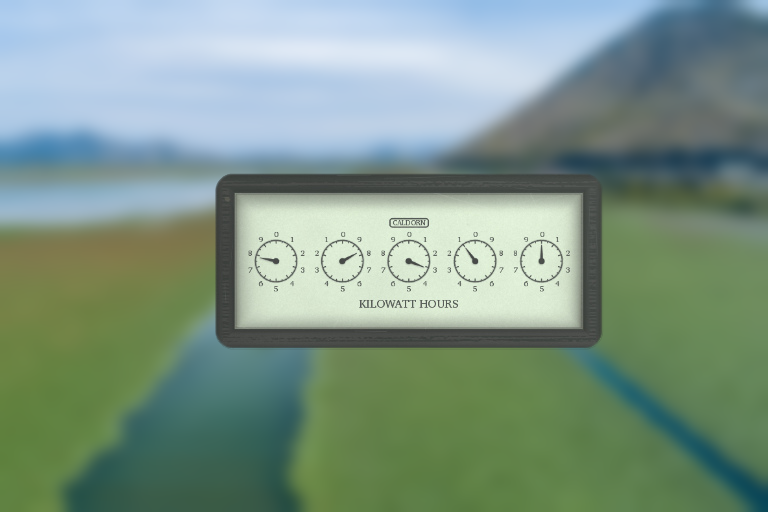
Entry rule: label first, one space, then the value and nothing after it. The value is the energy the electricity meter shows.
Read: 78310 kWh
